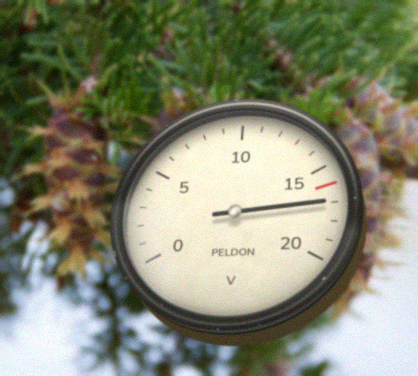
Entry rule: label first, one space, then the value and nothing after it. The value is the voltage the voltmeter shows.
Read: 17 V
